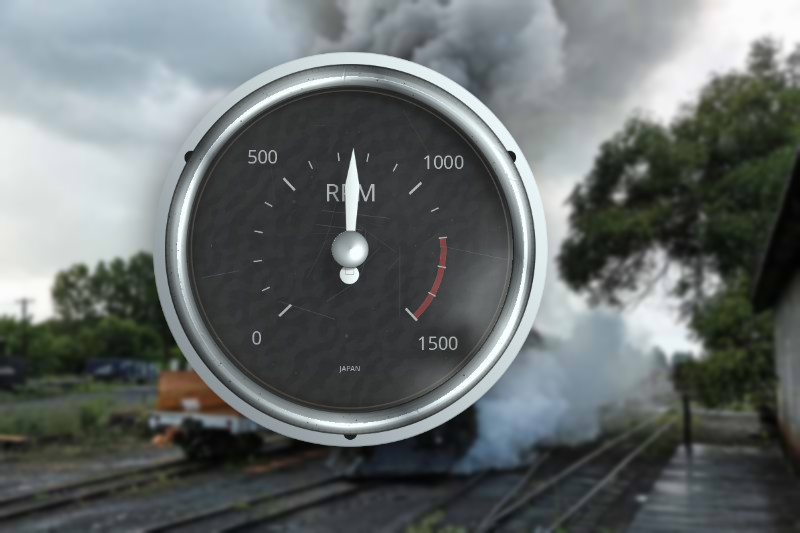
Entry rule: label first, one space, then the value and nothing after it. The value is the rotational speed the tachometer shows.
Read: 750 rpm
